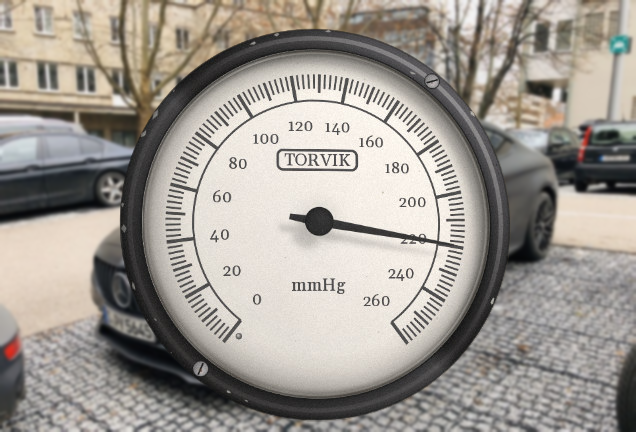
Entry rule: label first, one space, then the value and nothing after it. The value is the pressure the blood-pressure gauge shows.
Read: 220 mmHg
